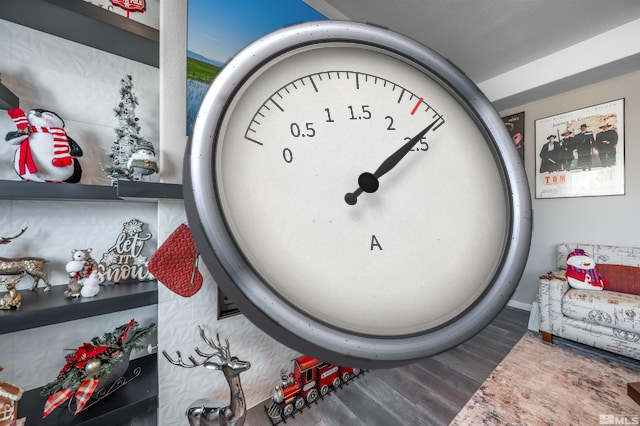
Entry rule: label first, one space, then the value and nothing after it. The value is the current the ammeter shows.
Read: 2.45 A
